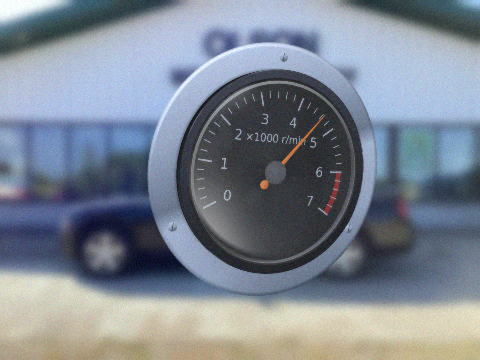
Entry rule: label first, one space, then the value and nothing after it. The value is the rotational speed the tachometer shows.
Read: 4600 rpm
